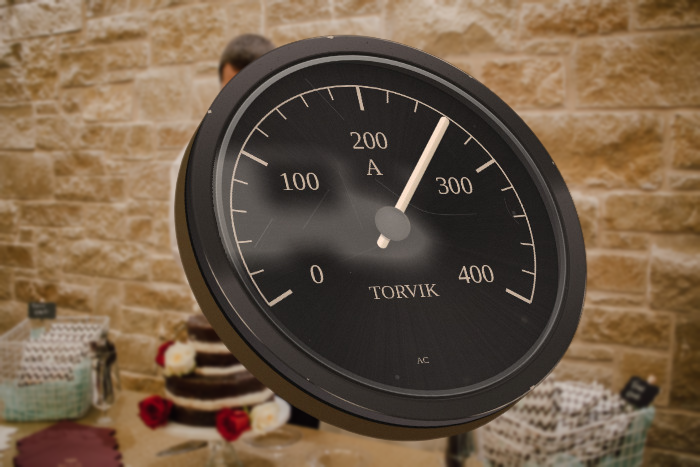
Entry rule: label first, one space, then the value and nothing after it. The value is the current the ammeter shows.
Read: 260 A
